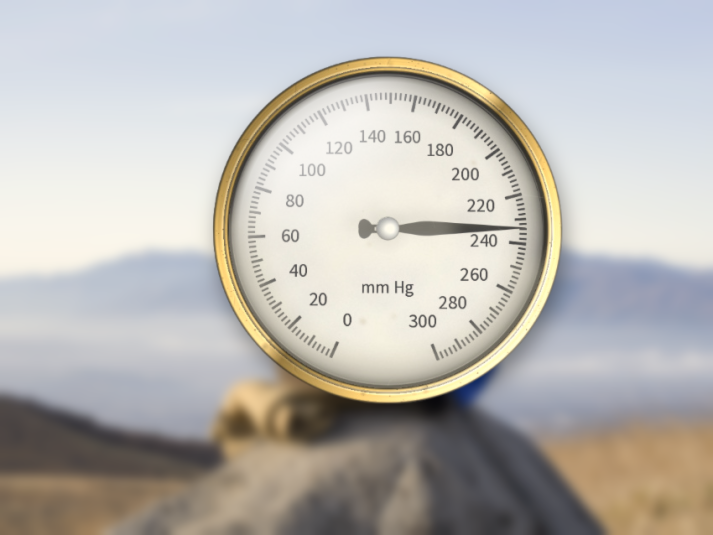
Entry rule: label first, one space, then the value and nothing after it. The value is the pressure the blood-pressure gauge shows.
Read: 234 mmHg
